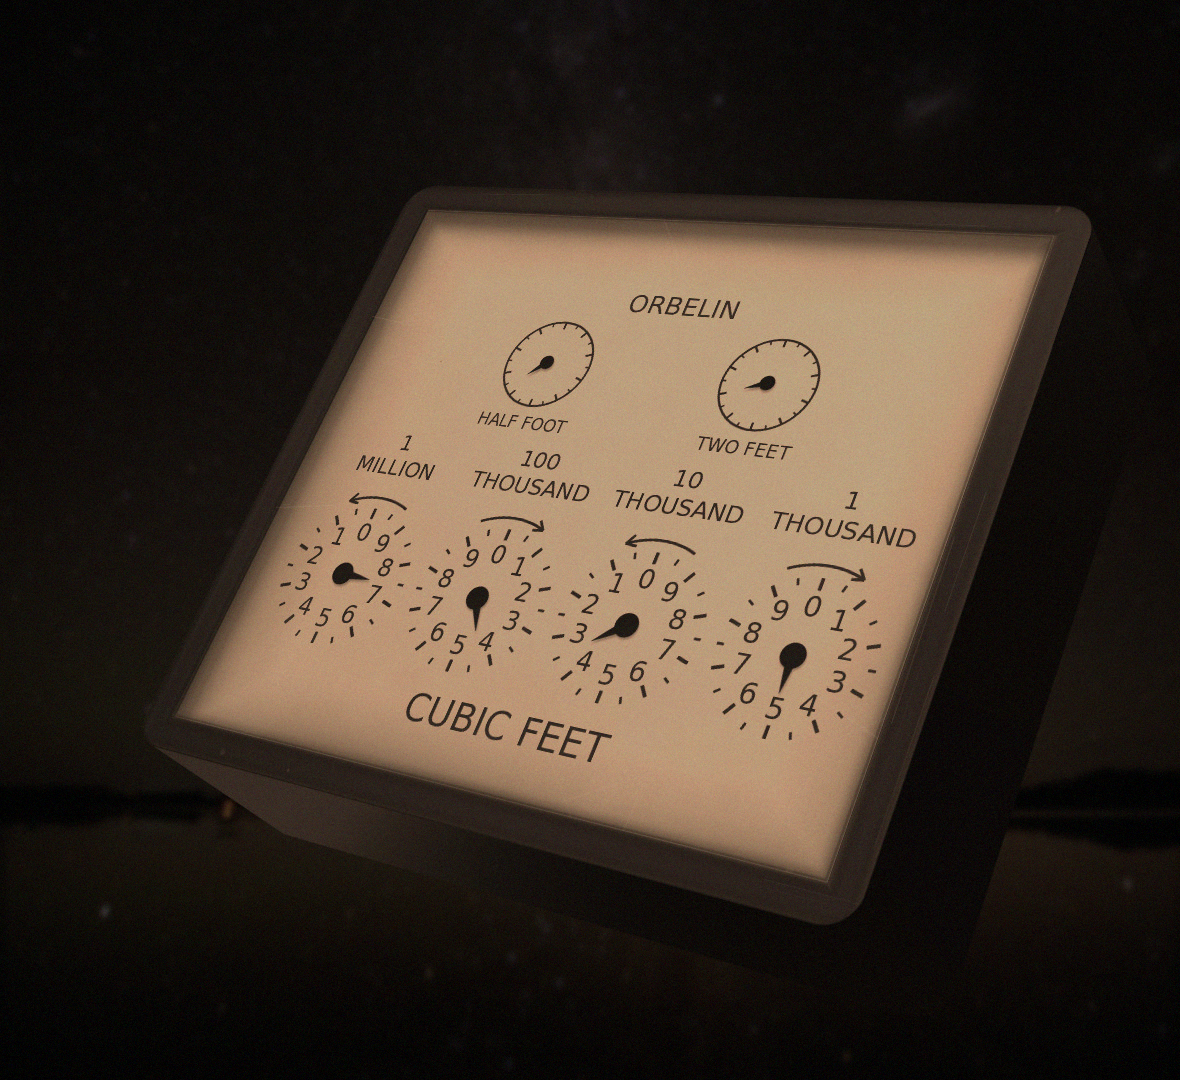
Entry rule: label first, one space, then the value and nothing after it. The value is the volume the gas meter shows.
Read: 743500 ft³
